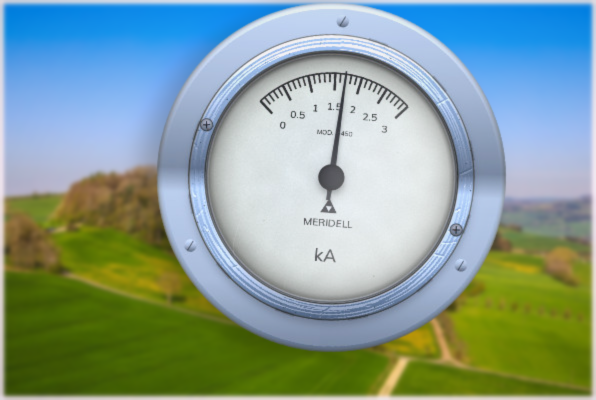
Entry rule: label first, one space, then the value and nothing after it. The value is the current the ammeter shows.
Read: 1.7 kA
